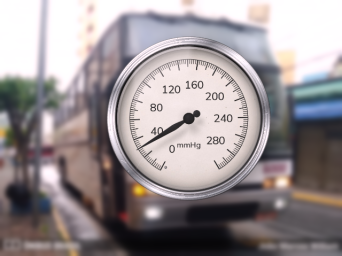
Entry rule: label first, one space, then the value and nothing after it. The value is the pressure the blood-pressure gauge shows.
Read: 30 mmHg
